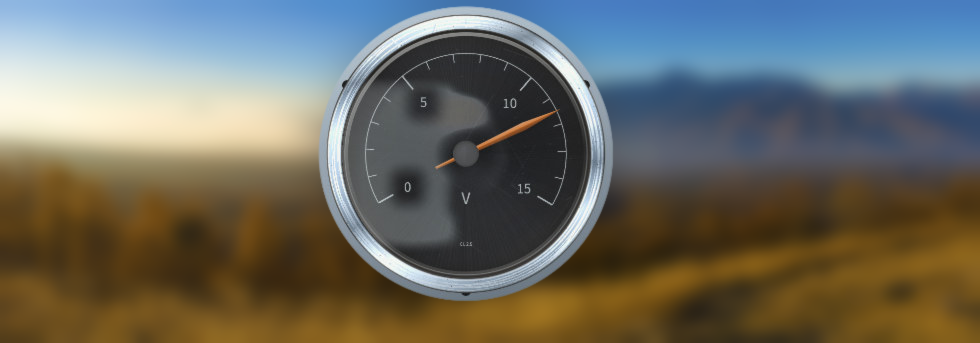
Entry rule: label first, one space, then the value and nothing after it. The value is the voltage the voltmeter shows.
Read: 11.5 V
